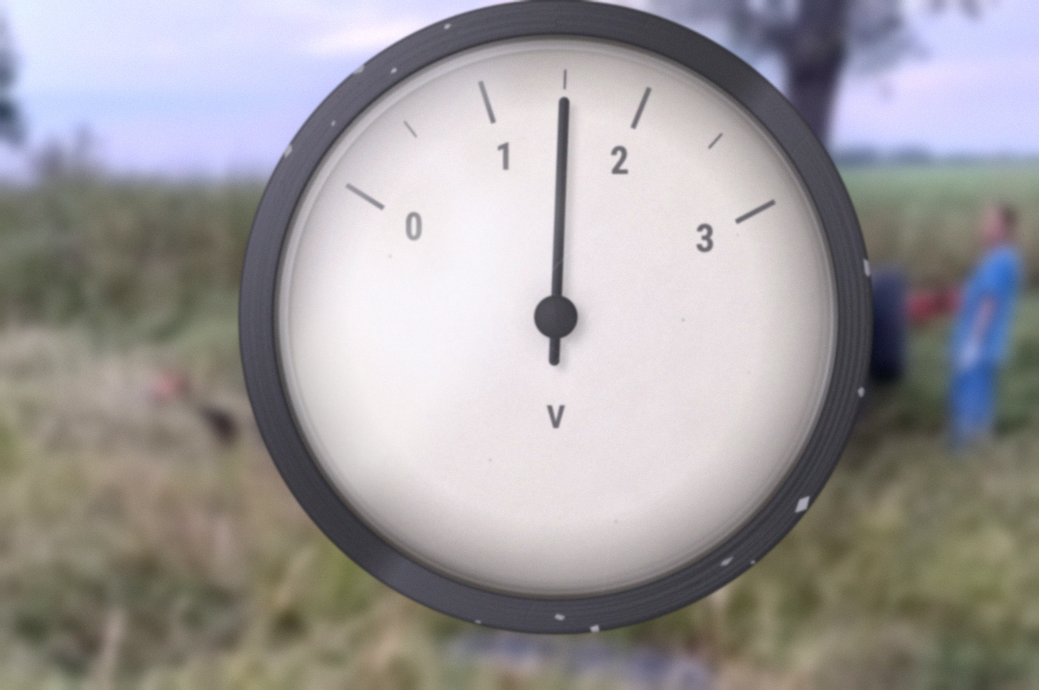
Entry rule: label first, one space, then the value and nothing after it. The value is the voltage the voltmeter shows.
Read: 1.5 V
